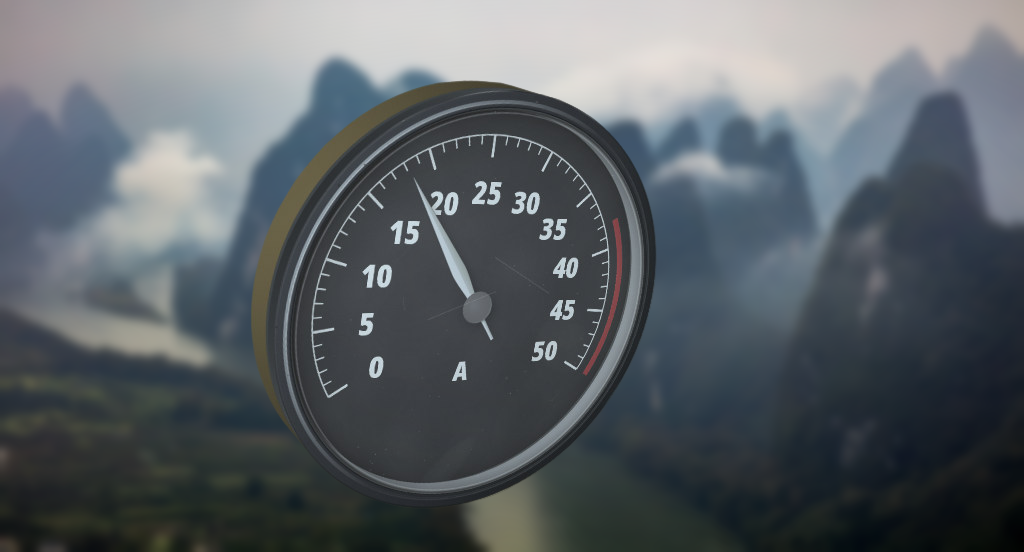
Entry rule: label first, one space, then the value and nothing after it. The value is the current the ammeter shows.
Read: 18 A
